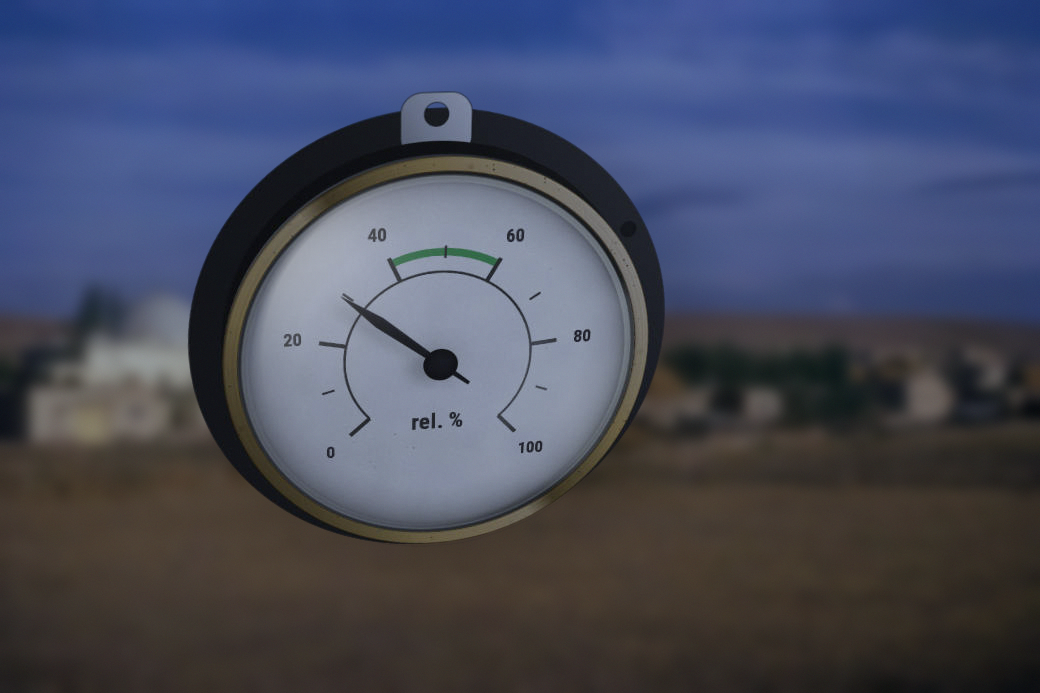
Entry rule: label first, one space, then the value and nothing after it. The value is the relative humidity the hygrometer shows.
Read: 30 %
